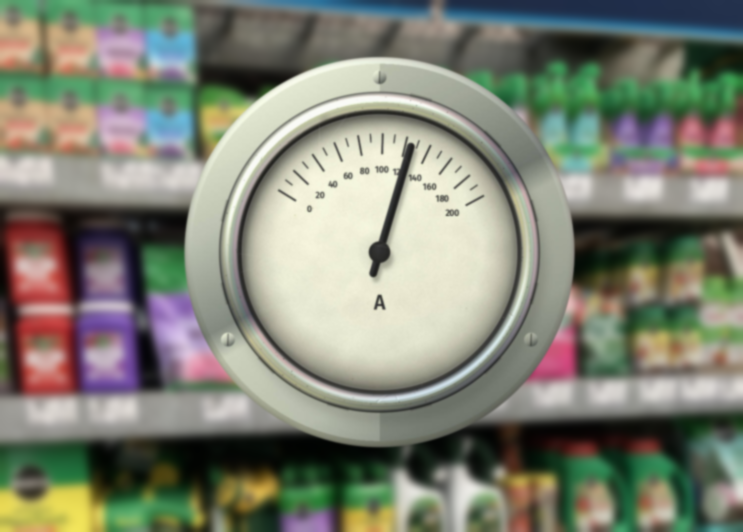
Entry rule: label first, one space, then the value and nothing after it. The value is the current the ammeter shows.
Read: 125 A
